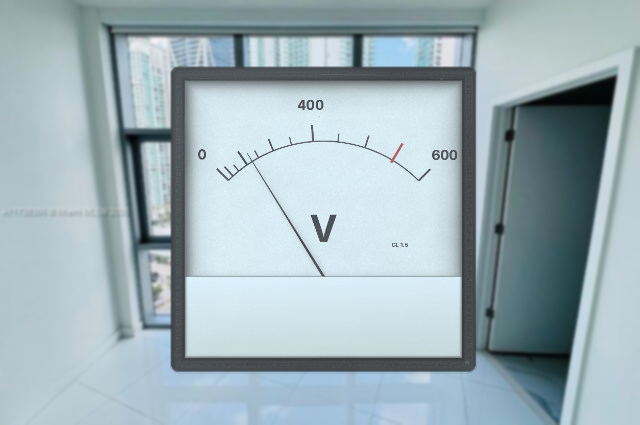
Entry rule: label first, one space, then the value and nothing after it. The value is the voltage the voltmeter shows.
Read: 225 V
